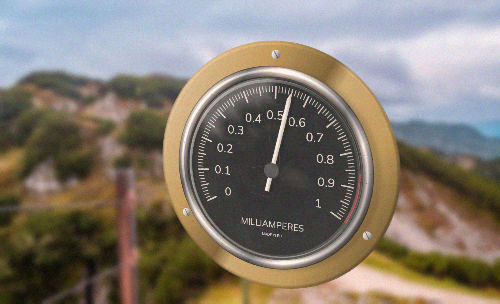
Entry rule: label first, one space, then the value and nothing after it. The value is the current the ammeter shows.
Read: 0.55 mA
